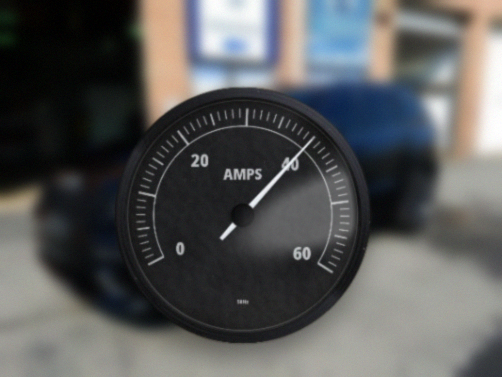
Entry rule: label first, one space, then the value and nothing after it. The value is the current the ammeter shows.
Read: 40 A
